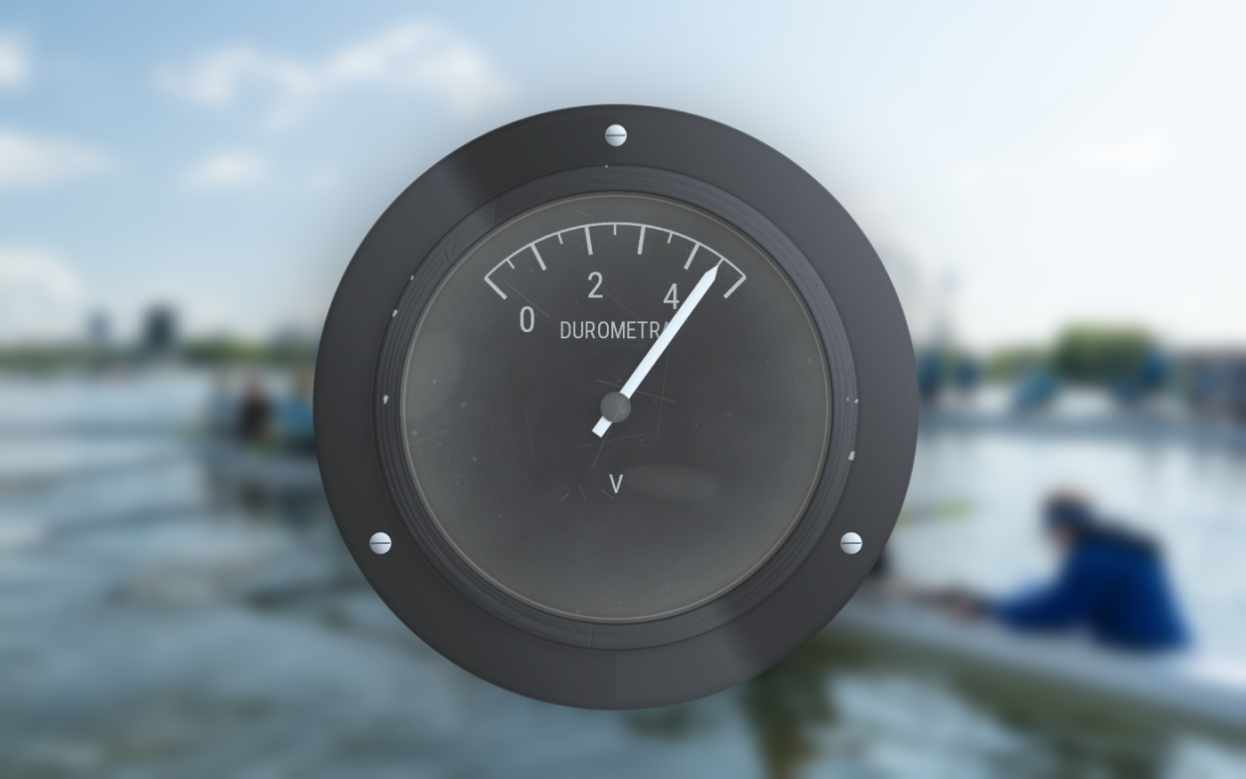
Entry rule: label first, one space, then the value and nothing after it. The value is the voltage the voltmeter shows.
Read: 4.5 V
